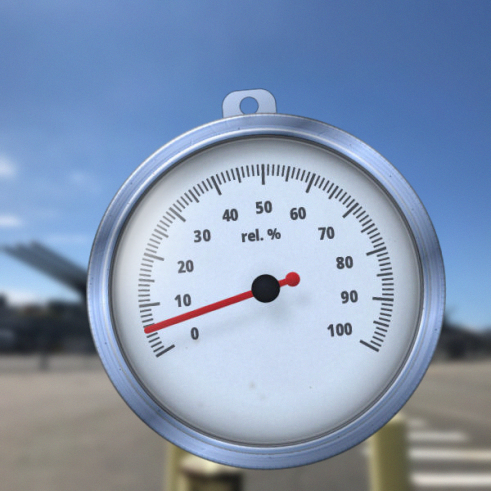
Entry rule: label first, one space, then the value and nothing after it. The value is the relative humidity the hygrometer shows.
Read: 5 %
